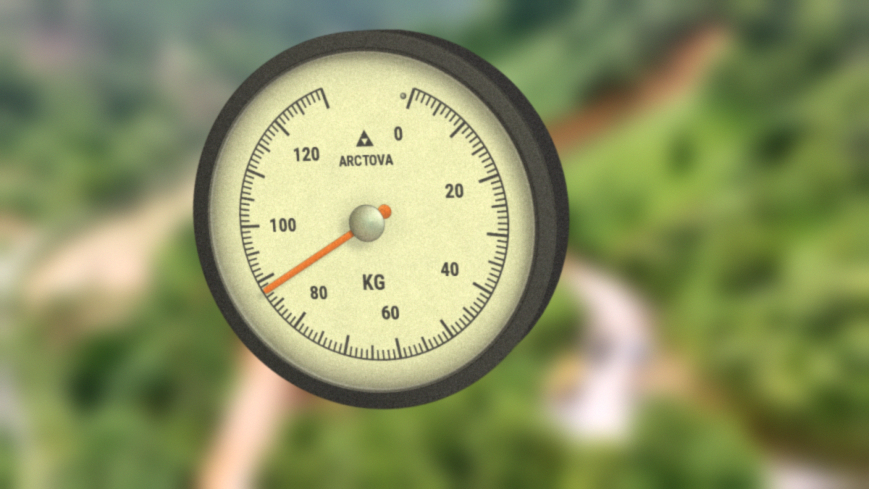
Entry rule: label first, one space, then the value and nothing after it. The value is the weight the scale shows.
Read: 88 kg
